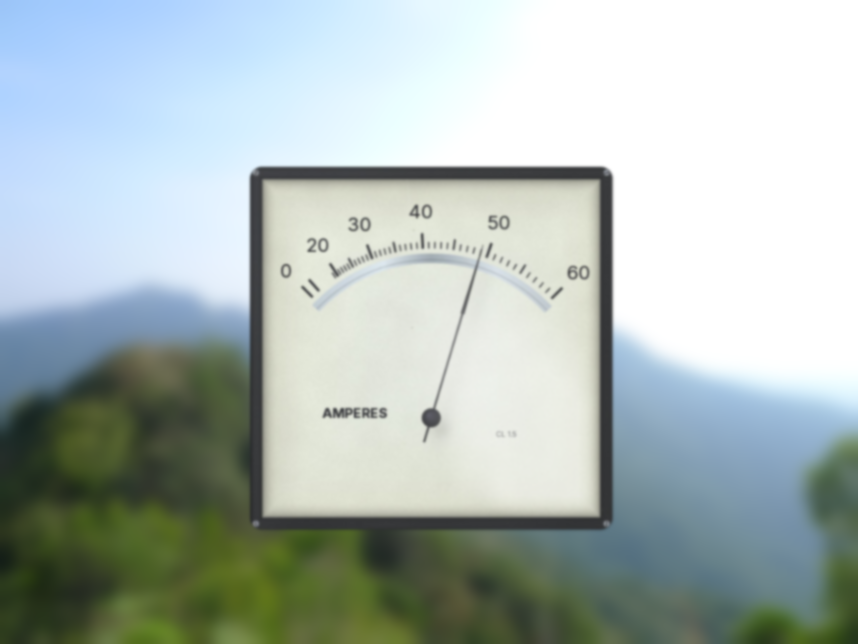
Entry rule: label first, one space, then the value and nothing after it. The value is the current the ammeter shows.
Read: 49 A
